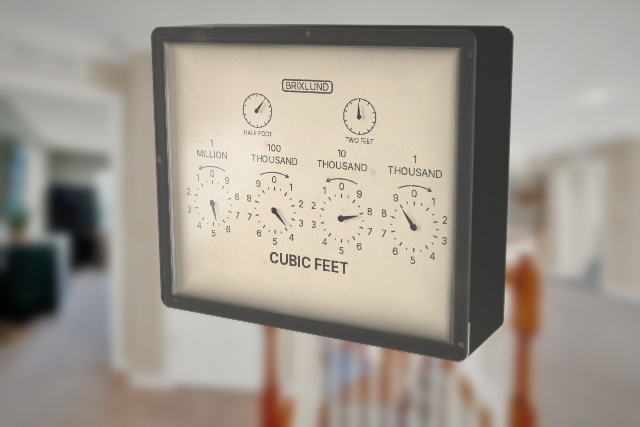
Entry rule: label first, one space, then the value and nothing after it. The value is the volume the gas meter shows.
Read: 537900 ft³
